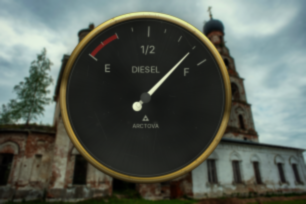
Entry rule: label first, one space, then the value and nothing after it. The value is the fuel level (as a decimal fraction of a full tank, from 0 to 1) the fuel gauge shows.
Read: 0.875
